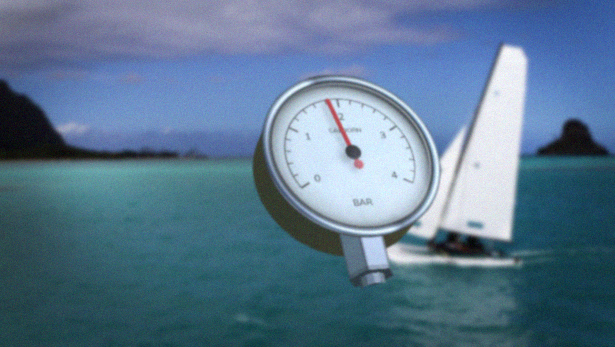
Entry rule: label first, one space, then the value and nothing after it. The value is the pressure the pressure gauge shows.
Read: 1.8 bar
